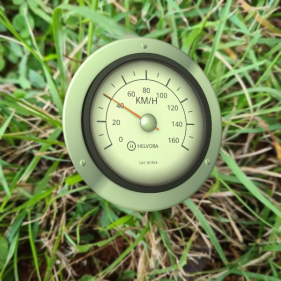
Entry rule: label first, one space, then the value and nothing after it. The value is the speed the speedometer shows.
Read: 40 km/h
